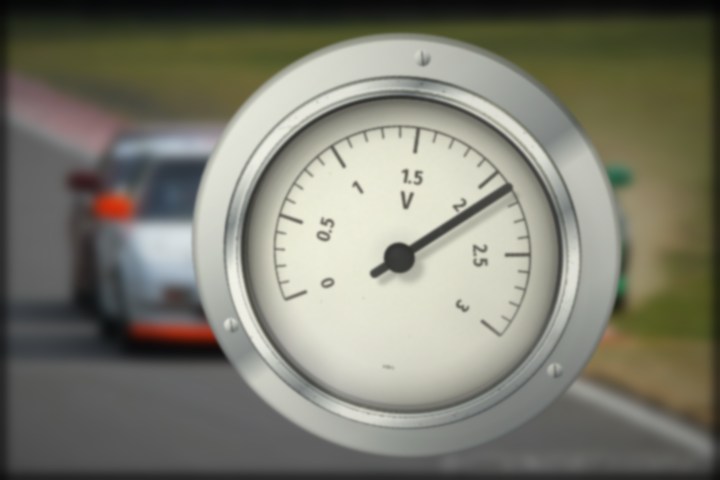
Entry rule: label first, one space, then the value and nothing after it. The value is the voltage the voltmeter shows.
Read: 2.1 V
